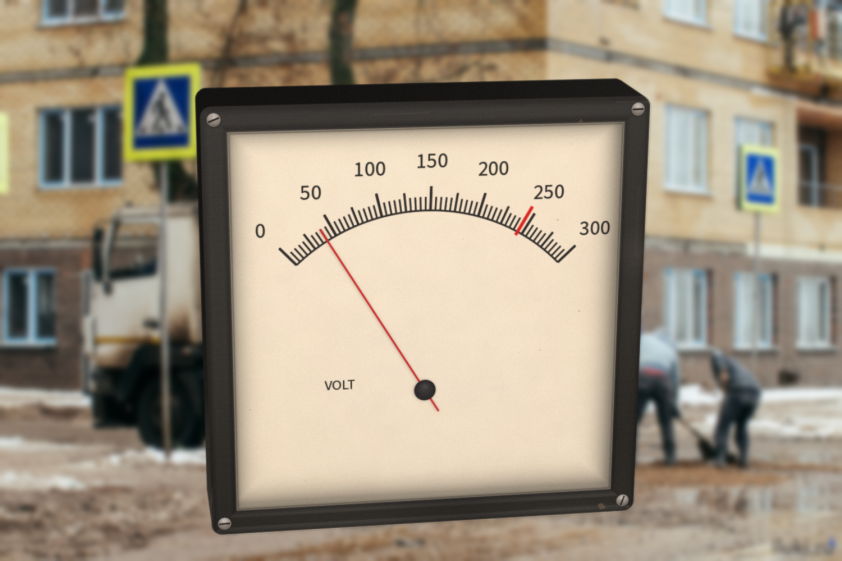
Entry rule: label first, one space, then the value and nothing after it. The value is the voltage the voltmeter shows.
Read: 40 V
